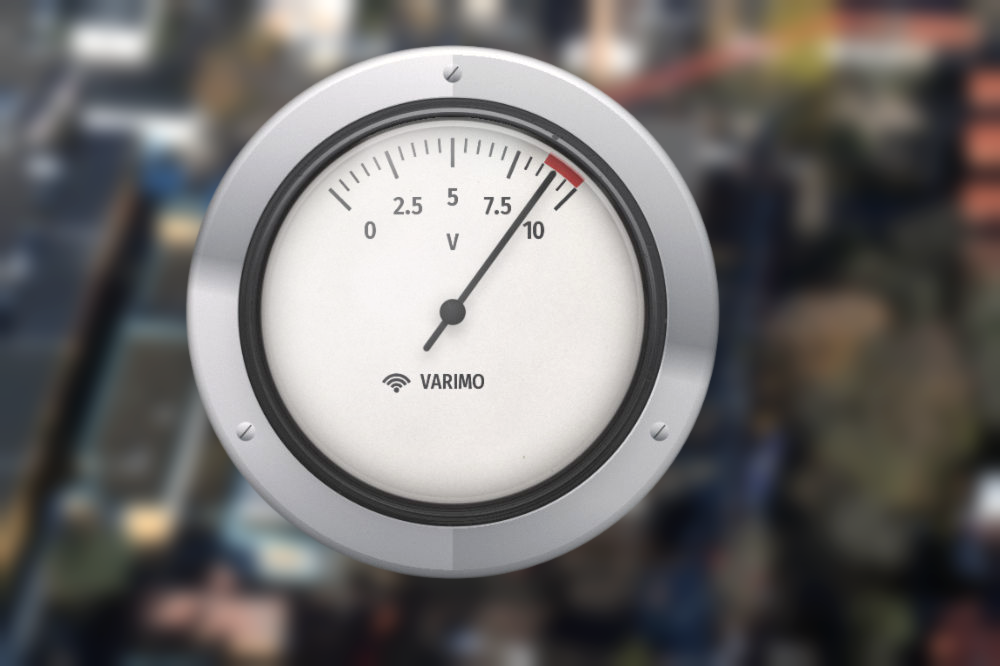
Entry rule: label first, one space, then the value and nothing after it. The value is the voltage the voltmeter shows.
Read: 9 V
